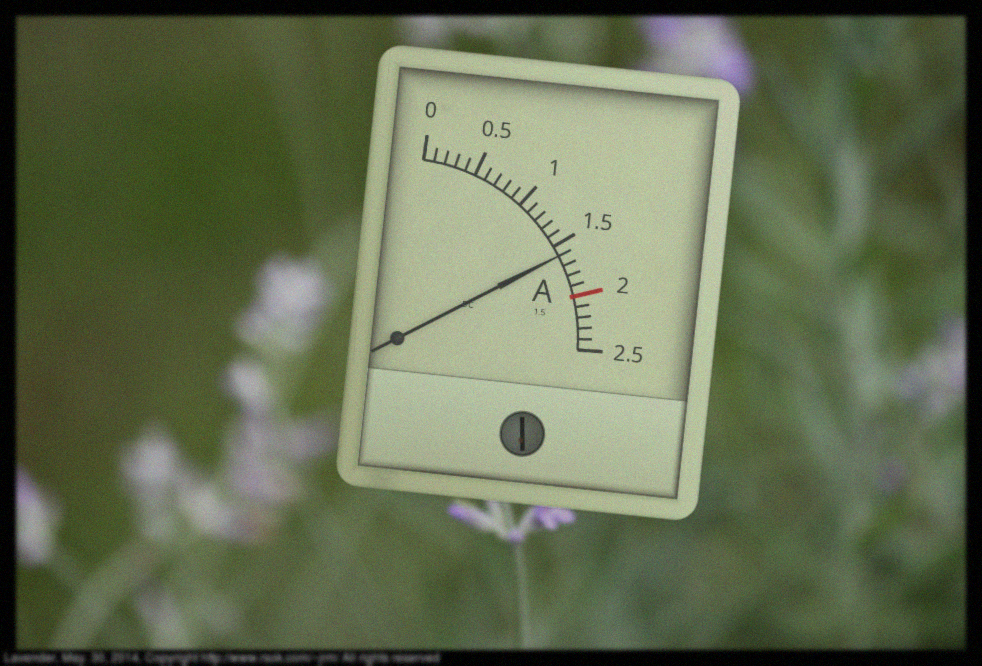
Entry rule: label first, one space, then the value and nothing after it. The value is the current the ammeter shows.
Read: 1.6 A
